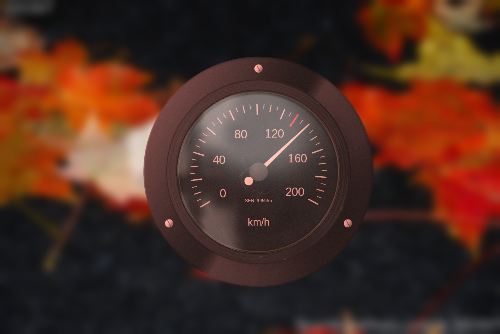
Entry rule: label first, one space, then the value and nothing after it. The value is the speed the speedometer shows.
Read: 140 km/h
